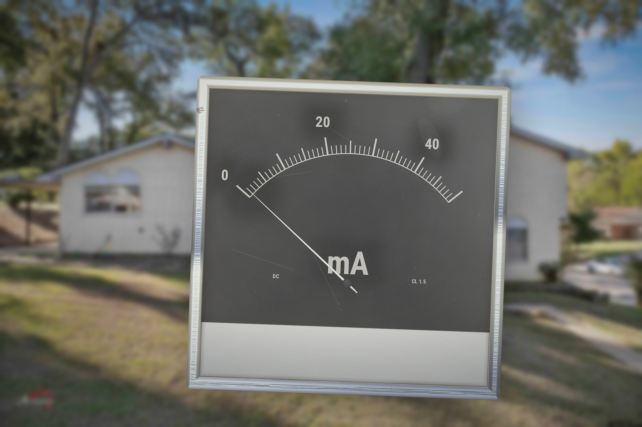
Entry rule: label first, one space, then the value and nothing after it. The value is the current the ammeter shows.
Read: 1 mA
